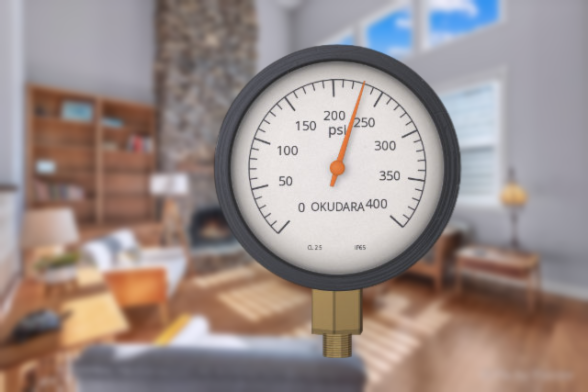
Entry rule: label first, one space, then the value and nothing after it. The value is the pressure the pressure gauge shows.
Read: 230 psi
